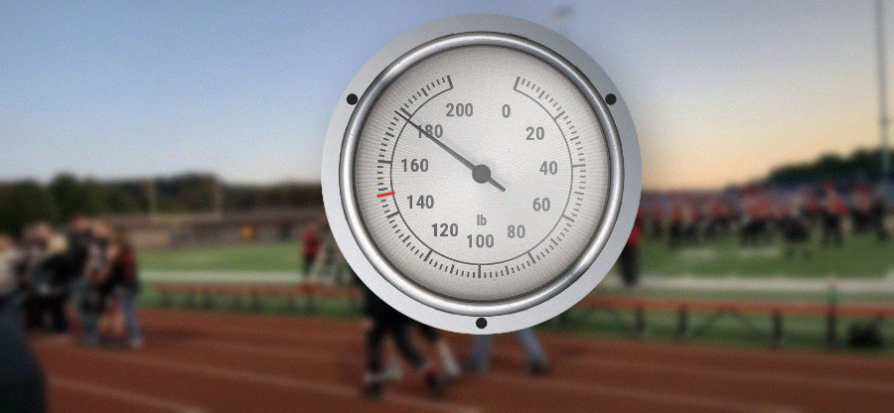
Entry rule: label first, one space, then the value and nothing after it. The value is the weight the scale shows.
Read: 178 lb
